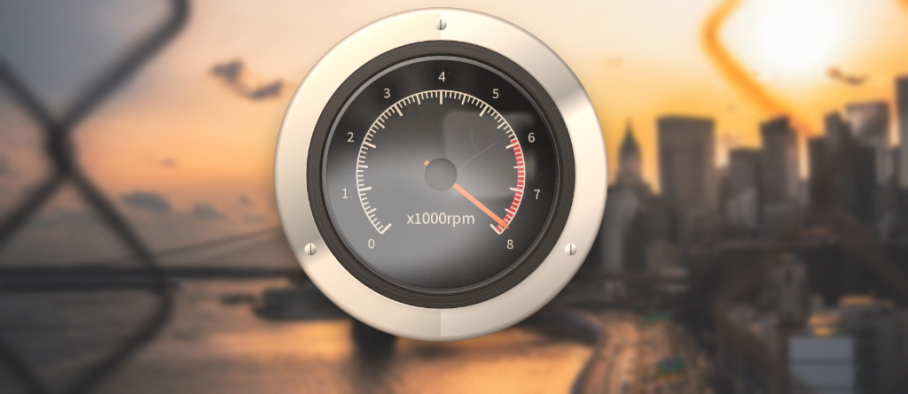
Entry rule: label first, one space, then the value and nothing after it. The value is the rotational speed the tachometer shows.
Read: 7800 rpm
